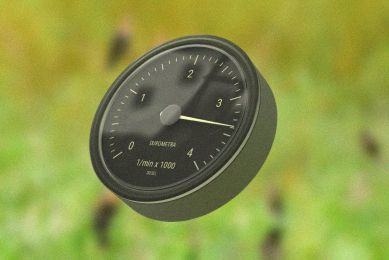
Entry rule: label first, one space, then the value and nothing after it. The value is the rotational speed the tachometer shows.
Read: 3400 rpm
